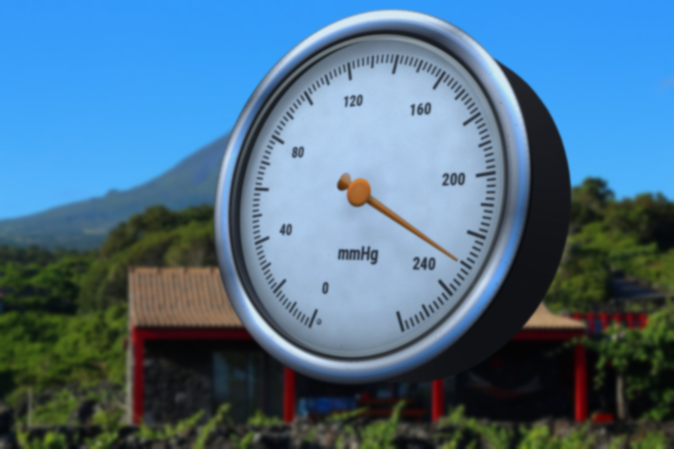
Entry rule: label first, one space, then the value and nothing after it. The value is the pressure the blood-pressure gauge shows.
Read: 230 mmHg
